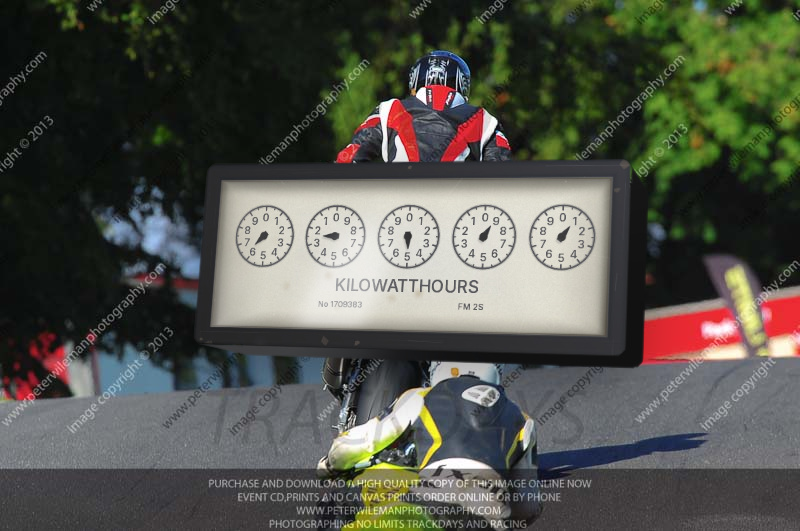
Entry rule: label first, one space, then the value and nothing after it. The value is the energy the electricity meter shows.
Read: 62491 kWh
